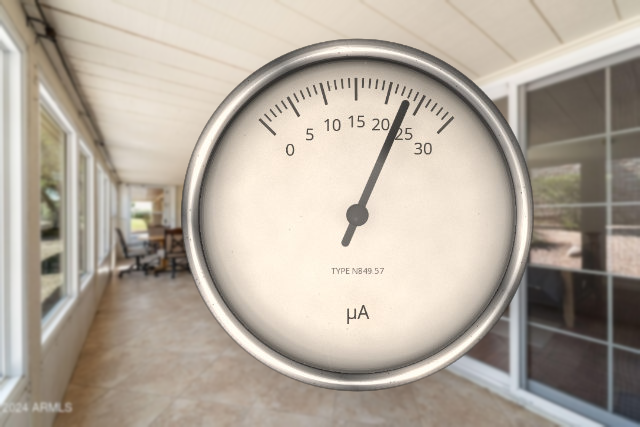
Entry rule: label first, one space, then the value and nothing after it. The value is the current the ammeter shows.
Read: 23 µA
